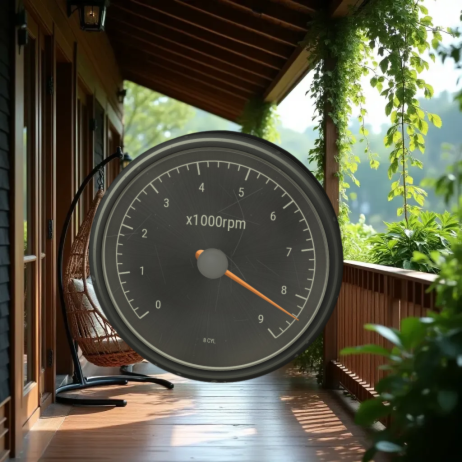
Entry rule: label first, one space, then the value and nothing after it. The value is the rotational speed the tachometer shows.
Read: 8400 rpm
